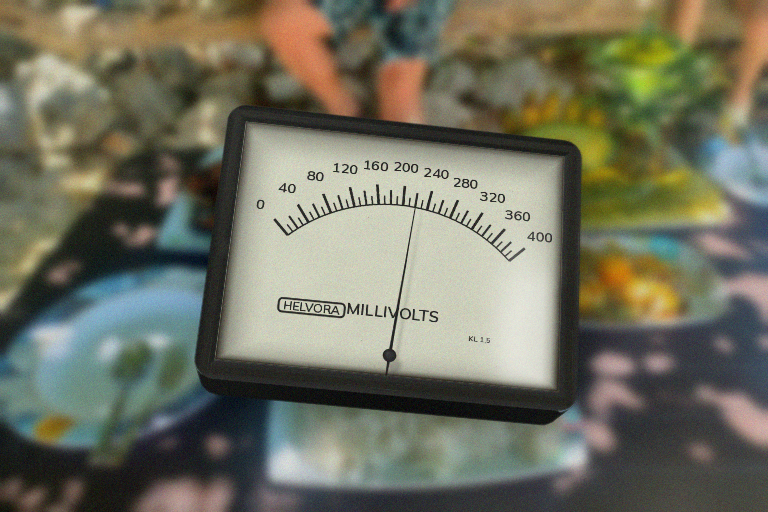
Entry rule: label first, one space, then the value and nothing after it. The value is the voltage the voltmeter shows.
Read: 220 mV
